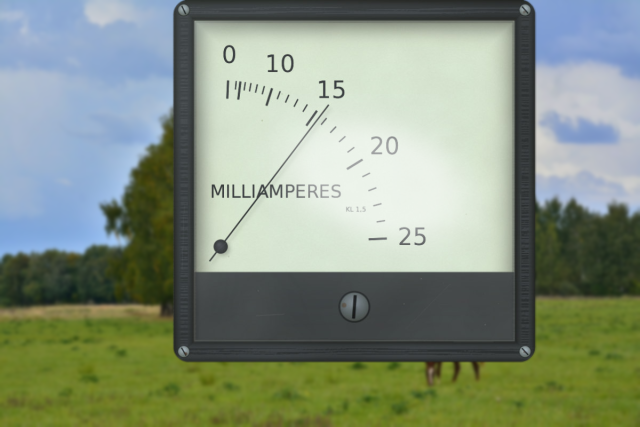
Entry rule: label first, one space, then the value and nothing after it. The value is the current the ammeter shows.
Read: 15.5 mA
